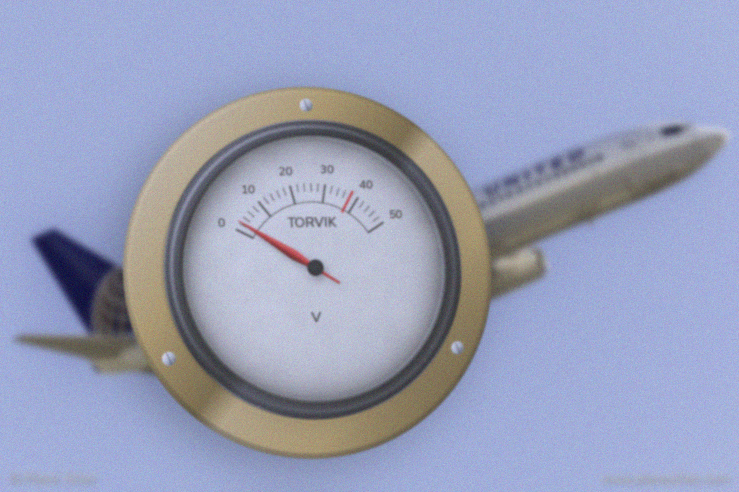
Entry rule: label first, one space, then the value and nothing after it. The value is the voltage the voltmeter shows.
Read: 2 V
